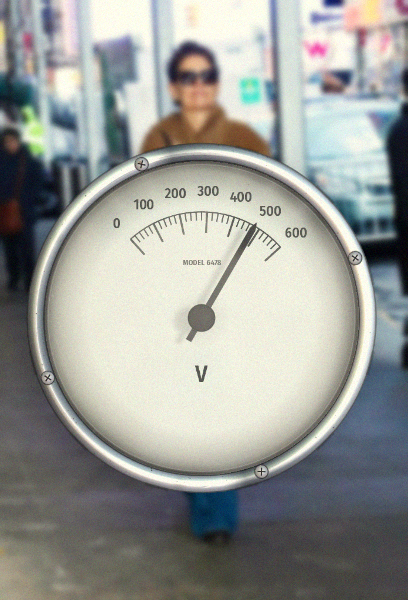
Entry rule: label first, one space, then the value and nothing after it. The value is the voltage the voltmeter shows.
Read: 480 V
